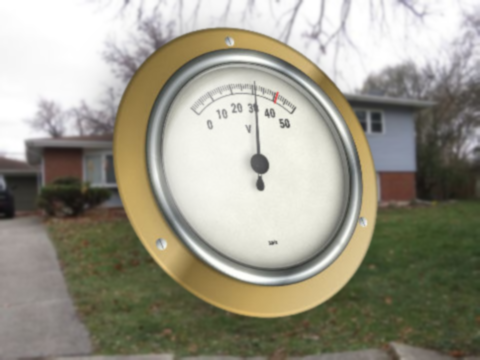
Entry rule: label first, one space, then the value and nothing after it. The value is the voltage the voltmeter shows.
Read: 30 V
